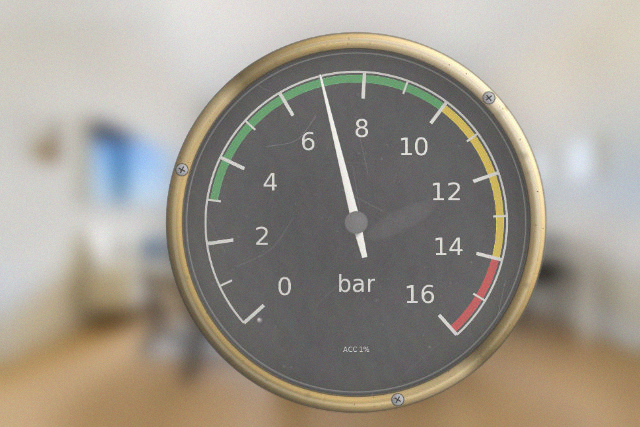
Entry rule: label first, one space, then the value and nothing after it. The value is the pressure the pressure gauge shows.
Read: 7 bar
